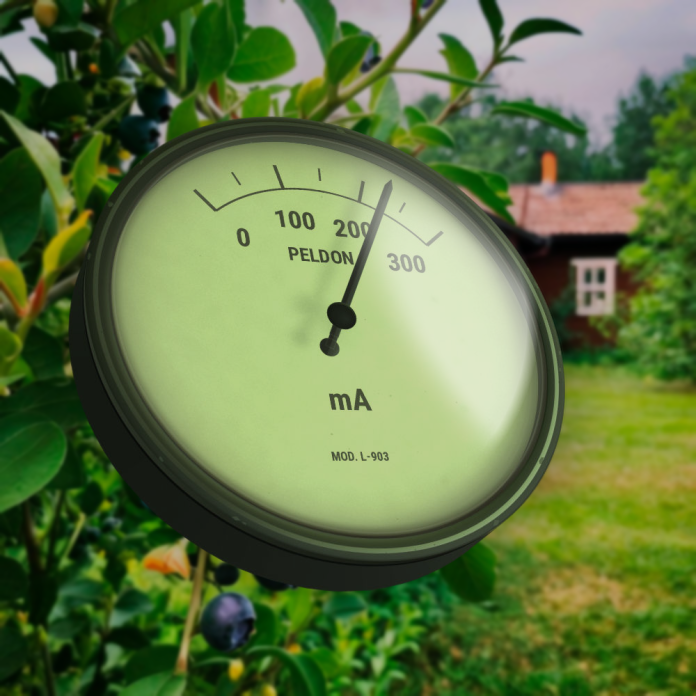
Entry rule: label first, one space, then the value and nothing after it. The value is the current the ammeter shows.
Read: 225 mA
